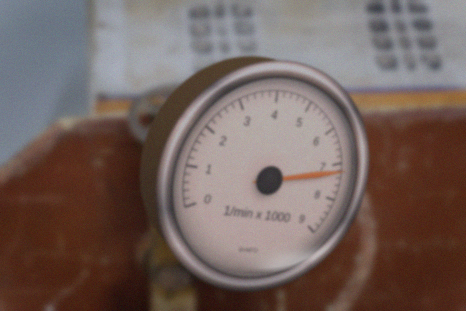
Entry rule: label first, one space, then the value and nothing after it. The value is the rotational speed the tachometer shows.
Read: 7200 rpm
